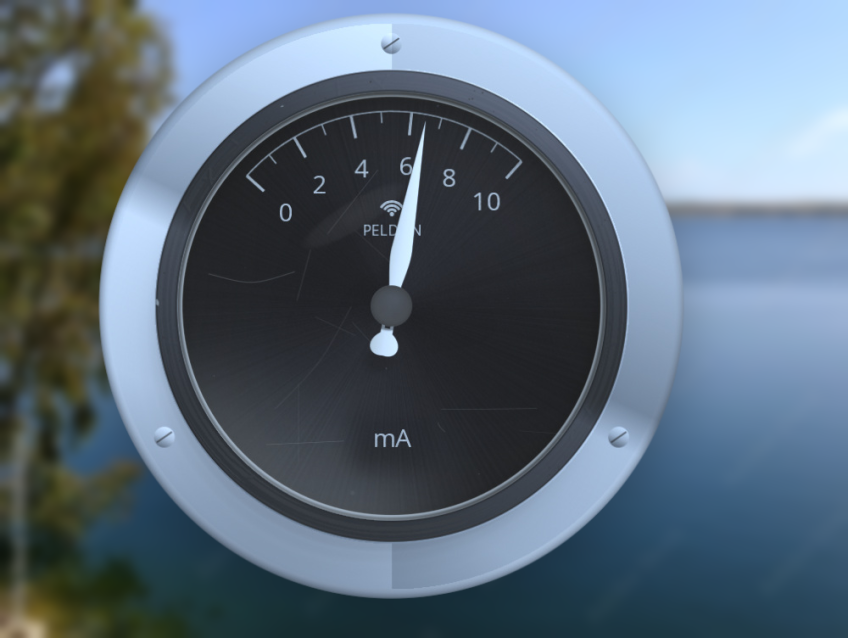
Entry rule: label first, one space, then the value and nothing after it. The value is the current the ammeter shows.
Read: 6.5 mA
